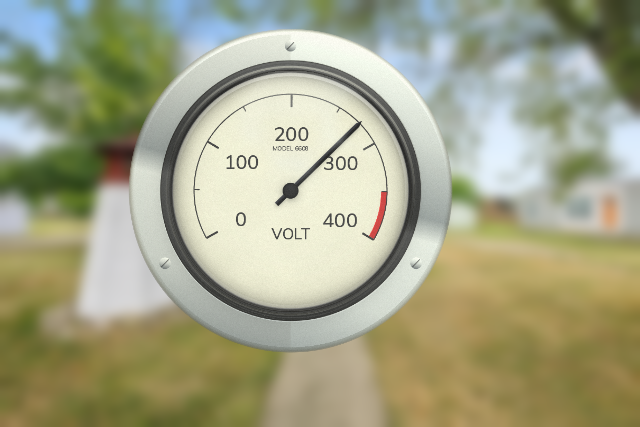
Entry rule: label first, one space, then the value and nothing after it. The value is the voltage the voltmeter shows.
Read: 275 V
